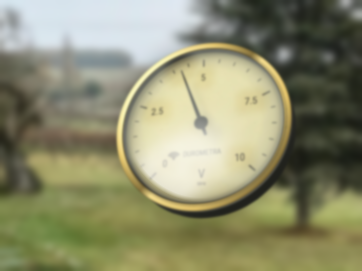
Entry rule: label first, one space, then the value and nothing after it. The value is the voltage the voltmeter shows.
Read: 4.25 V
